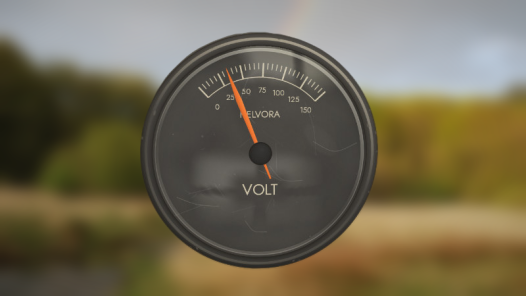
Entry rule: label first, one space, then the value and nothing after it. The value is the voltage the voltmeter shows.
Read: 35 V
